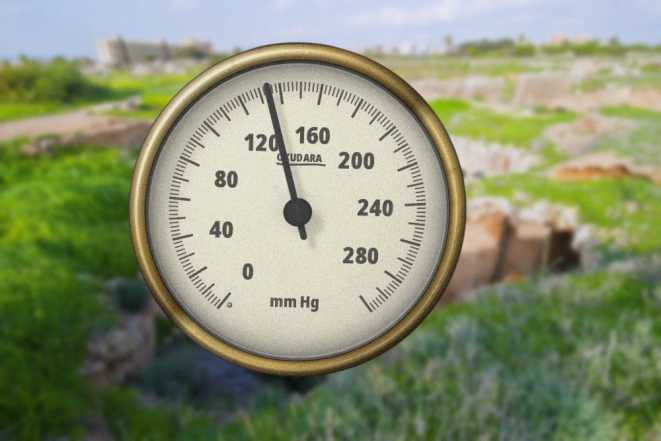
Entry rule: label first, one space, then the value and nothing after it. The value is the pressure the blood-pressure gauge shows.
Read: 134 mmHg
